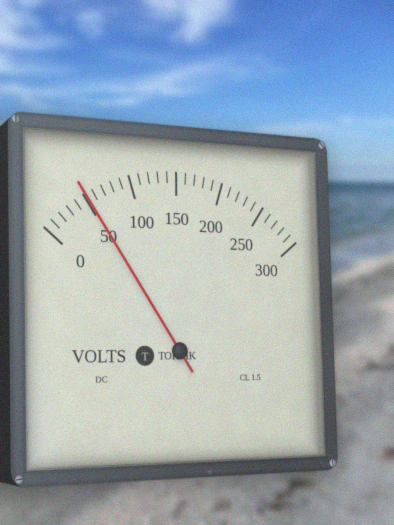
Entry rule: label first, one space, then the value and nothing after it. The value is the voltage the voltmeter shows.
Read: 50 V
